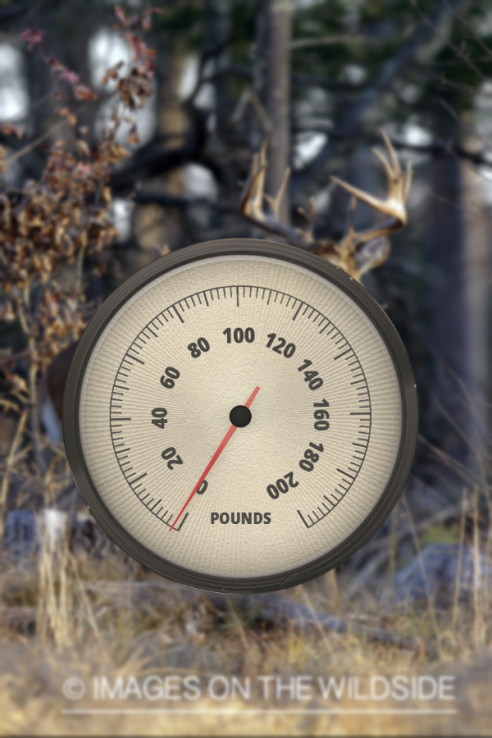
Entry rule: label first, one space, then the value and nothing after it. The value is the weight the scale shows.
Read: 2 lb
